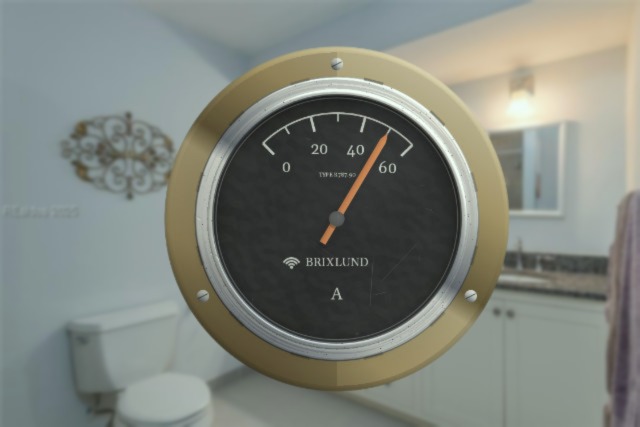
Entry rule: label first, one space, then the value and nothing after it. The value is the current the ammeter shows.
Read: 50 A
